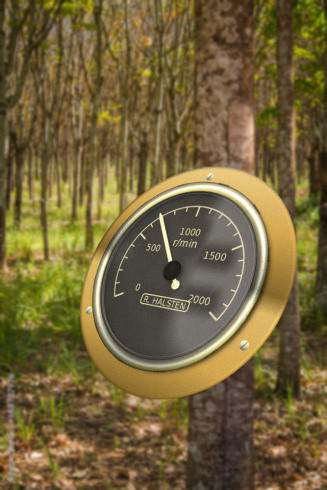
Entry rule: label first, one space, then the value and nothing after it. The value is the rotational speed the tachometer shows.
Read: 700 rpm
